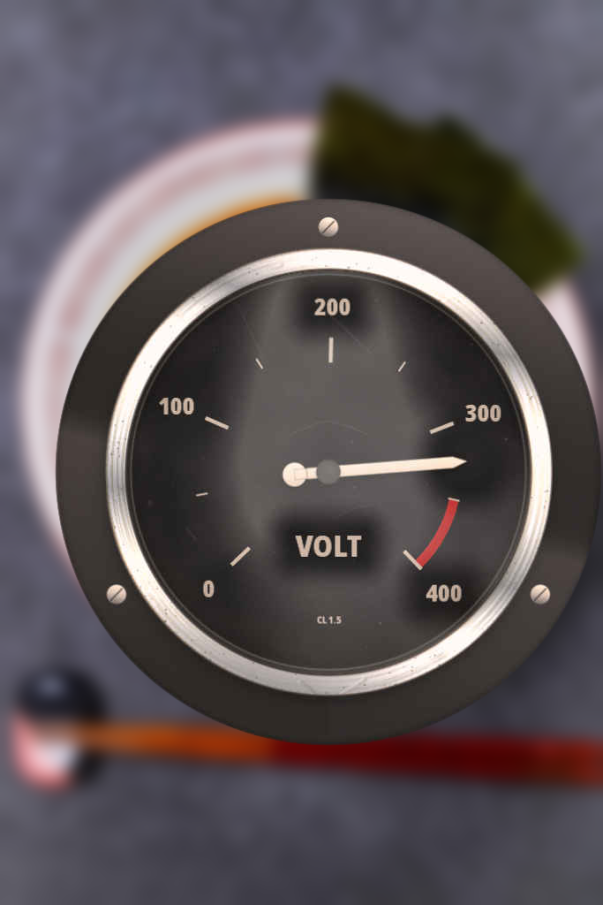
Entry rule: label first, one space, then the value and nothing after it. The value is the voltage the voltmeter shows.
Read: 325 V
